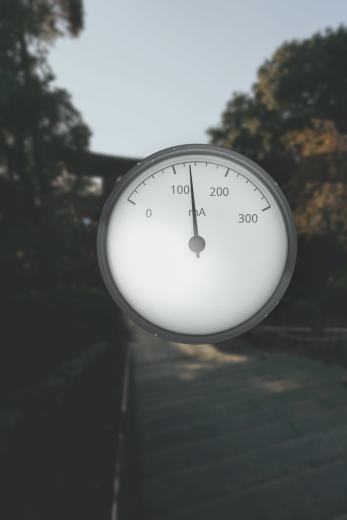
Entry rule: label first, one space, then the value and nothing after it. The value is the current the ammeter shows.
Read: 130 mA
